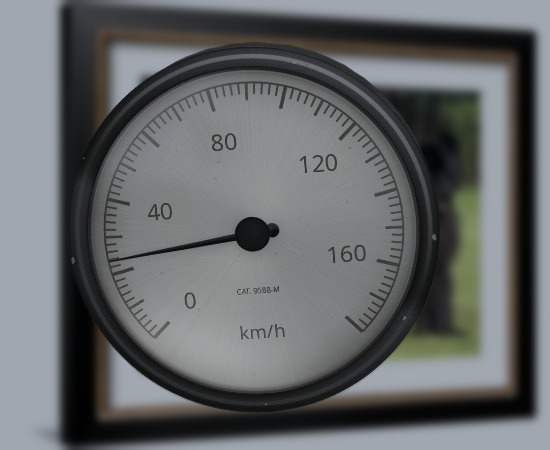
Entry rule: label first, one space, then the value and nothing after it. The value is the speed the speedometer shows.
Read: 24 km/h
